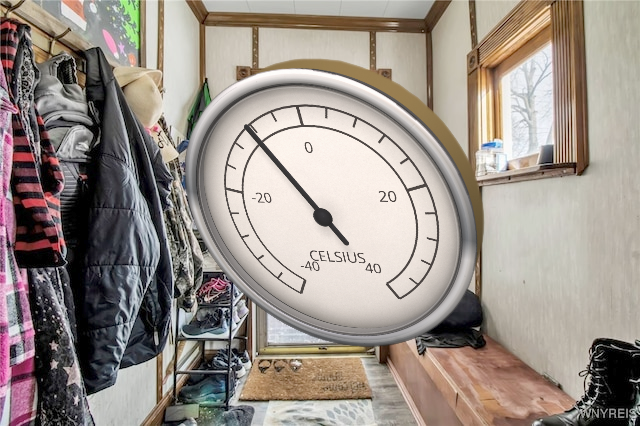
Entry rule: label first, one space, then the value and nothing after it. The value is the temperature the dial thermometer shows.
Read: -8 °C
